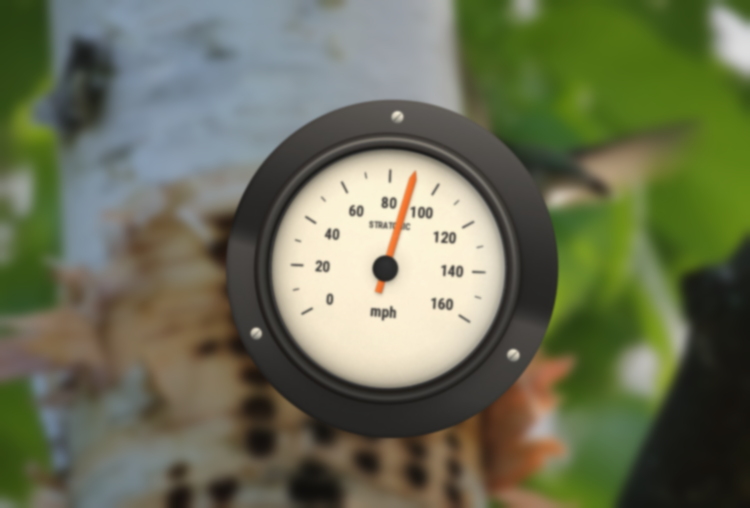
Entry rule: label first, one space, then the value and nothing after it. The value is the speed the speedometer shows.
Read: 90 mph
